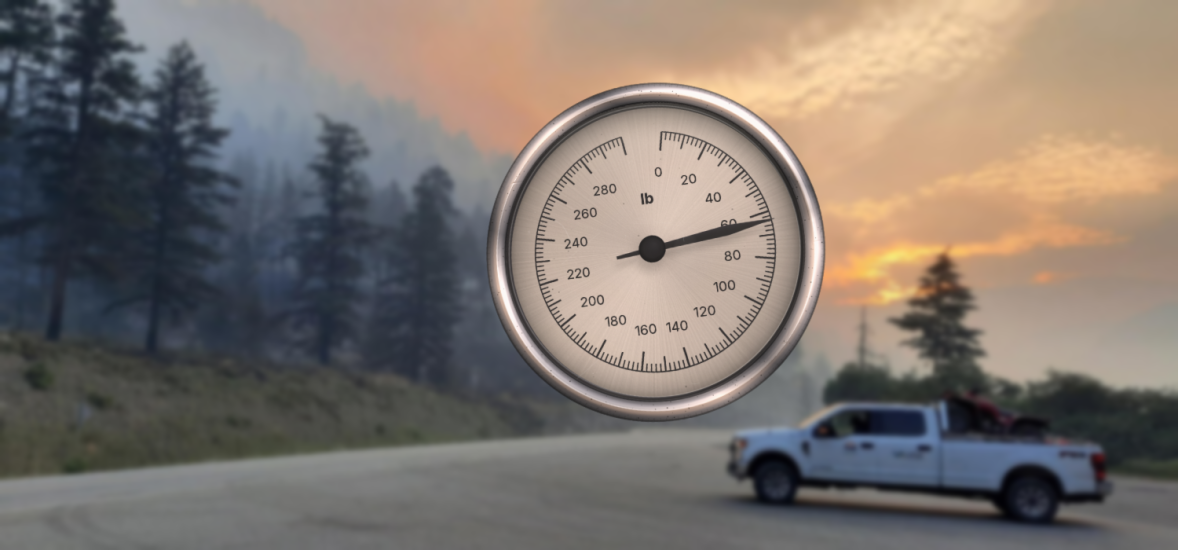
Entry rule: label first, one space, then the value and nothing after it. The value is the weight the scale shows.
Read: 64 lb
